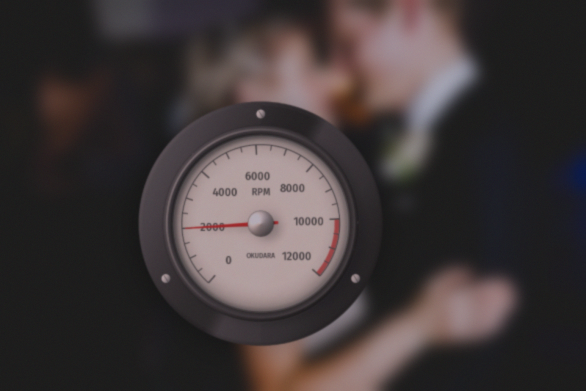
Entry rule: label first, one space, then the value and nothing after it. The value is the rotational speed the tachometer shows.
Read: 2000 rpm
